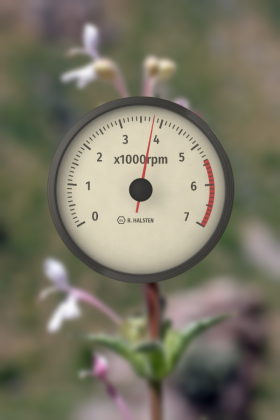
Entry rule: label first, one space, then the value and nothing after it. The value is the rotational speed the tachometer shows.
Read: 3800 rpm
